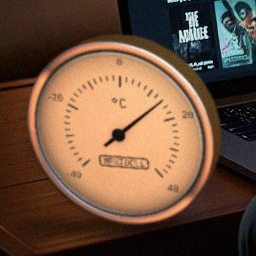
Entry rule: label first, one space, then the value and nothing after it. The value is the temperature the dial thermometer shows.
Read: 14 °C
